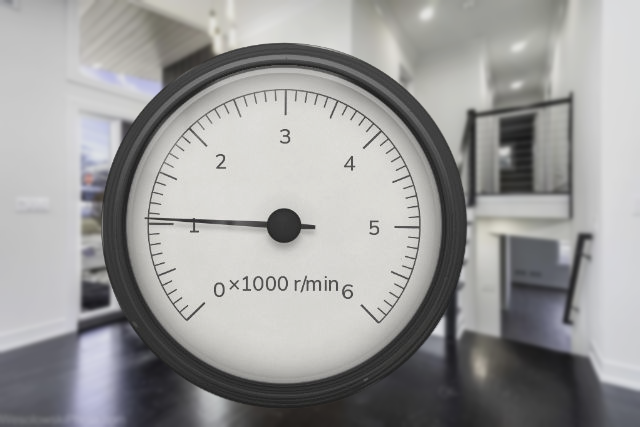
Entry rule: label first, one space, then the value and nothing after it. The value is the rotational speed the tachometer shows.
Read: 1050 rpm
